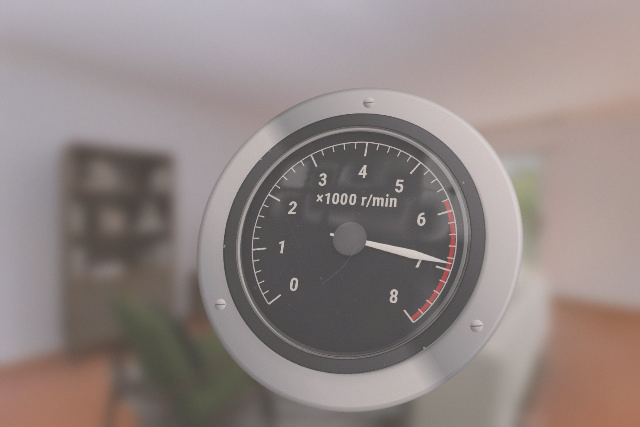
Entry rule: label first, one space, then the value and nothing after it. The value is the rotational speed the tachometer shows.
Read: 6900 rpm
